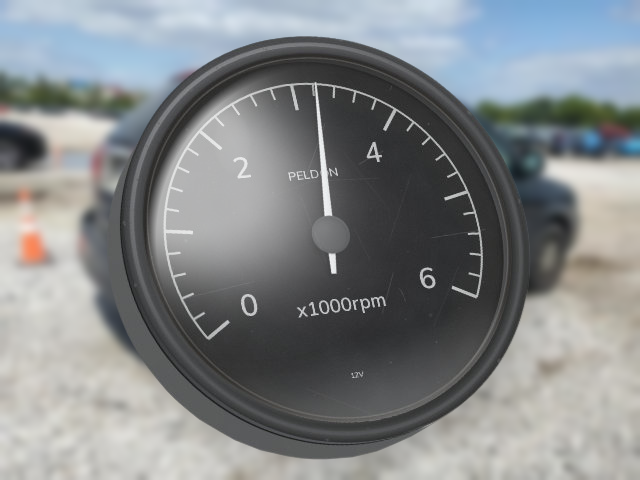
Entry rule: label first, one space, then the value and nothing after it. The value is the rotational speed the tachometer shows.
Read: 3200 rpm
